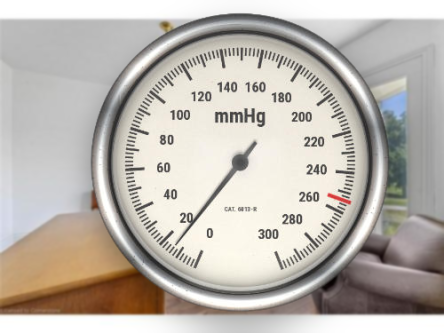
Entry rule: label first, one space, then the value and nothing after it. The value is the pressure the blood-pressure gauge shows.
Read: 14 mmHg
